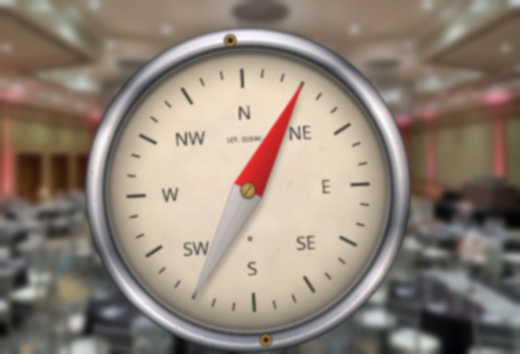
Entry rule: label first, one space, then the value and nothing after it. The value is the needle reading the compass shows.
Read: 30 °
